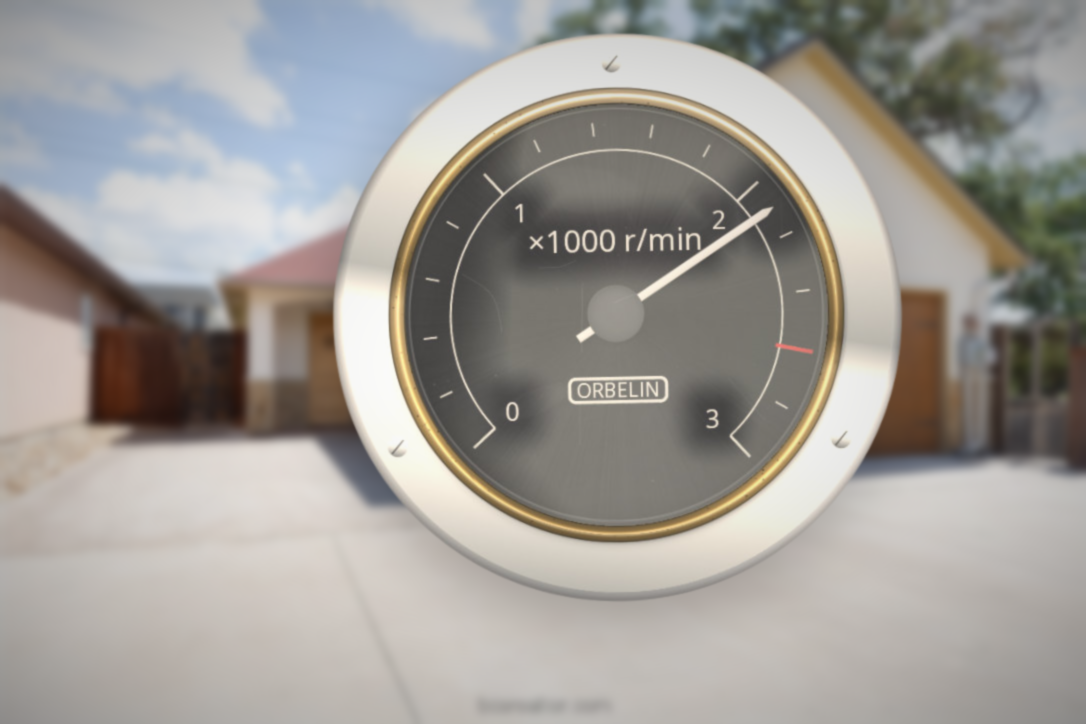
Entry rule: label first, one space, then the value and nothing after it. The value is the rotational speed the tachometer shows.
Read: 2100 rpm
